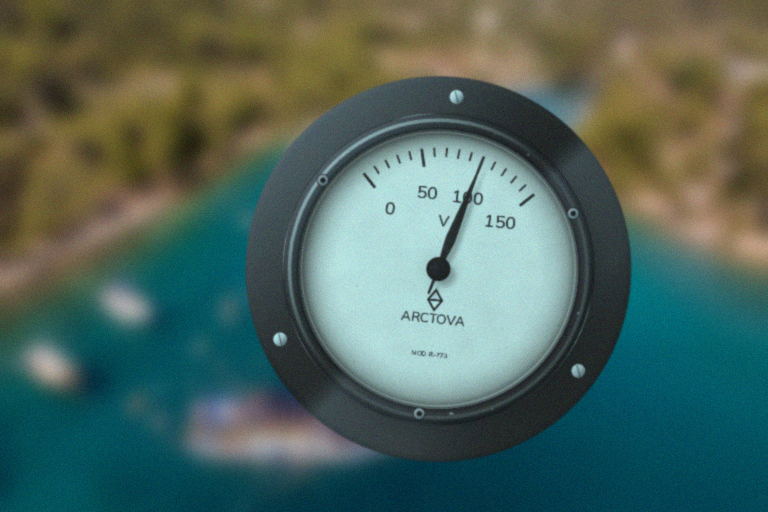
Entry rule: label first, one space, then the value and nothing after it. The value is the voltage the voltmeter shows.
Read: 100 V
